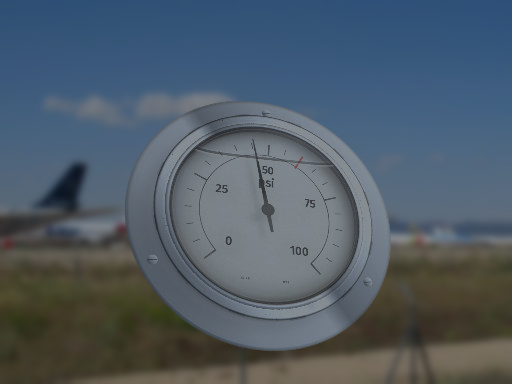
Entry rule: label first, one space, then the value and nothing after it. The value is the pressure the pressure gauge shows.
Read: 45 psi
